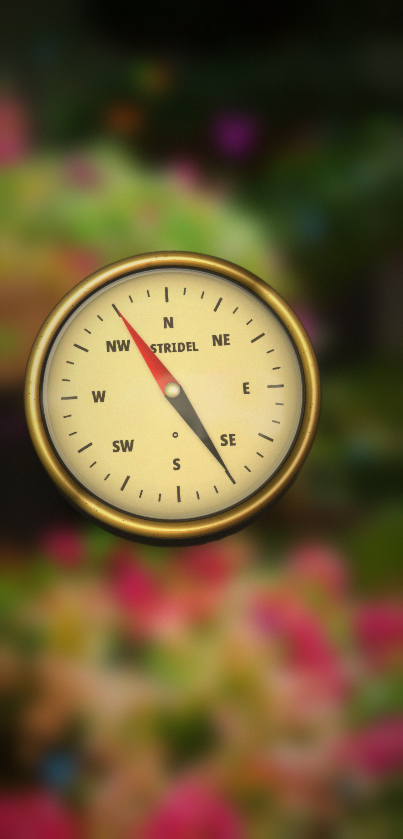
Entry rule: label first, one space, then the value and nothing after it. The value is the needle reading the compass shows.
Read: 330 °
